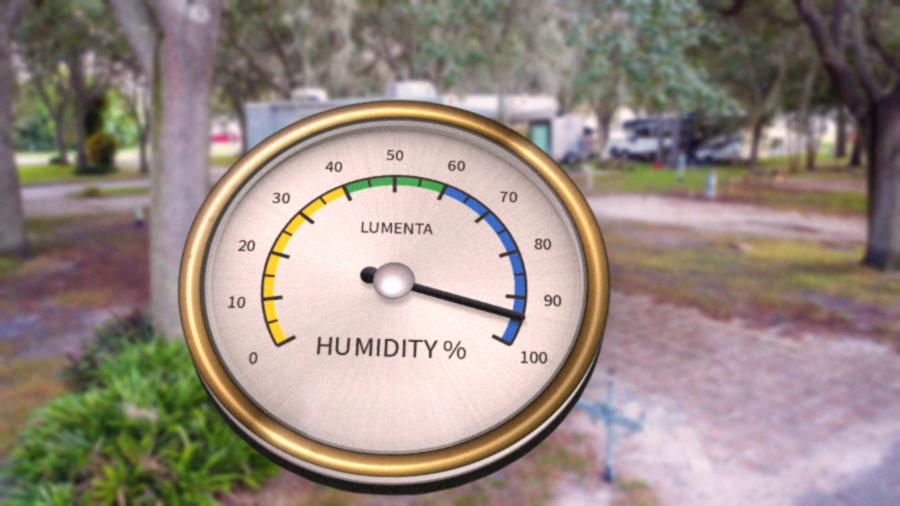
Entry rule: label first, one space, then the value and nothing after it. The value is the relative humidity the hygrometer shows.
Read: 95 %
